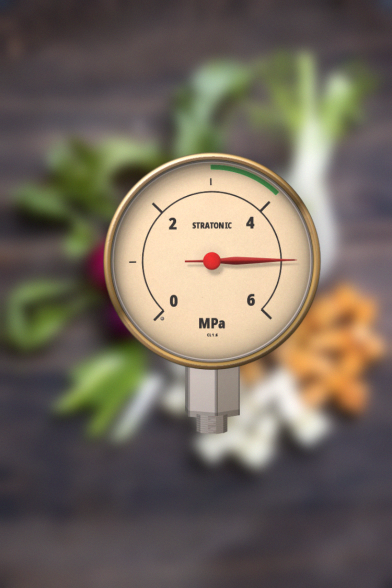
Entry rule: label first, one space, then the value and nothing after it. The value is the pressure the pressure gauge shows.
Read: 5 MPa
